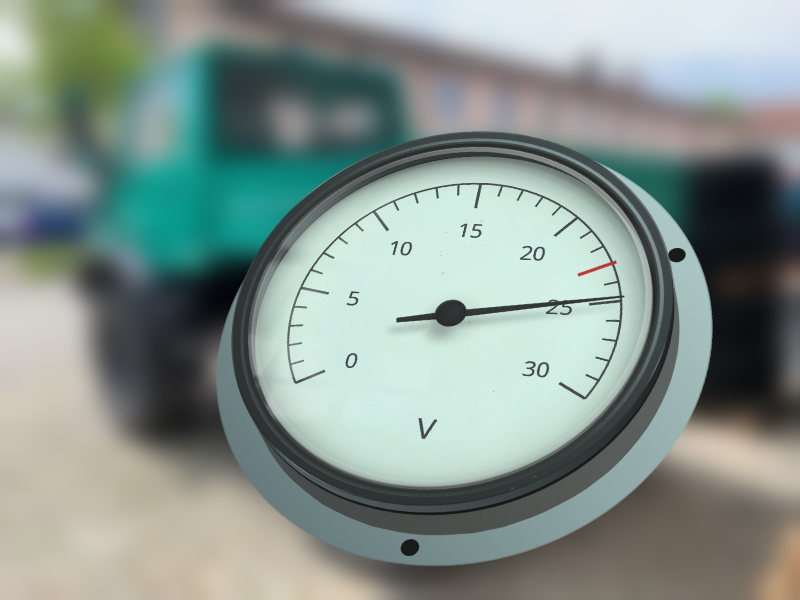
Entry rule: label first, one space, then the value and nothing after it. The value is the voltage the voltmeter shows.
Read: 25 V
